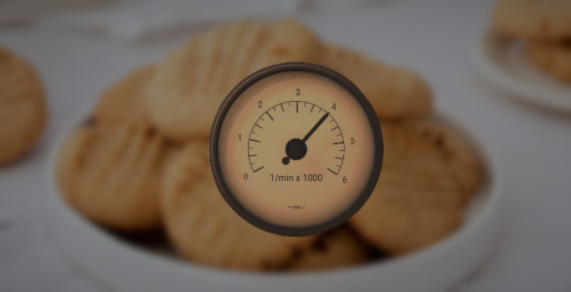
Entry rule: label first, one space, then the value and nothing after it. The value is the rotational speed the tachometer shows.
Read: 4000 rpm
